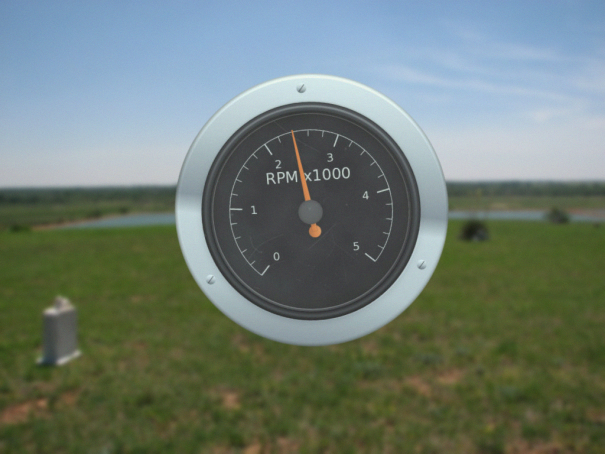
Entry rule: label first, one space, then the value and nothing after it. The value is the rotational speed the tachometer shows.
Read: 2400 rpm
